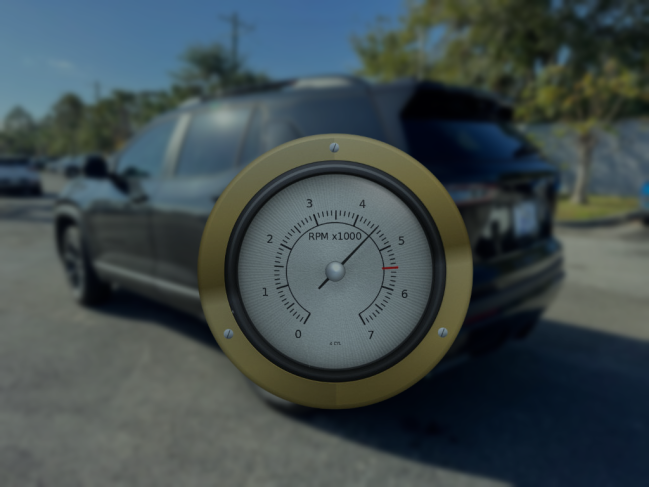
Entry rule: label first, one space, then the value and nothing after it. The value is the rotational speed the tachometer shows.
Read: 4500 rpm
